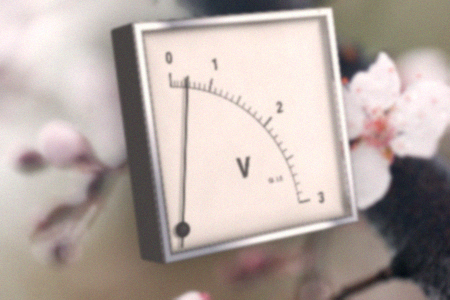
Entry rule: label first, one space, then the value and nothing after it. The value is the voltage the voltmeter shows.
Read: 0.5 V
